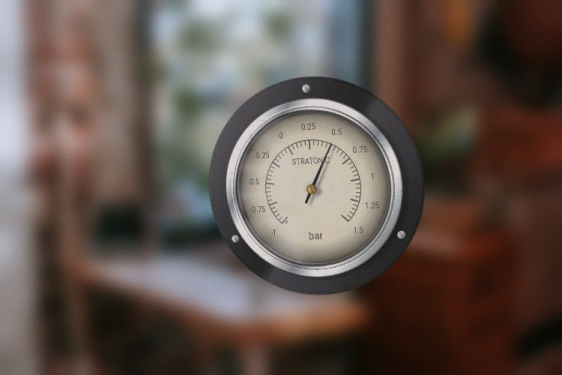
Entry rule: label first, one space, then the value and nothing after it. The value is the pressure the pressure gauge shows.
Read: 0.5 bar
